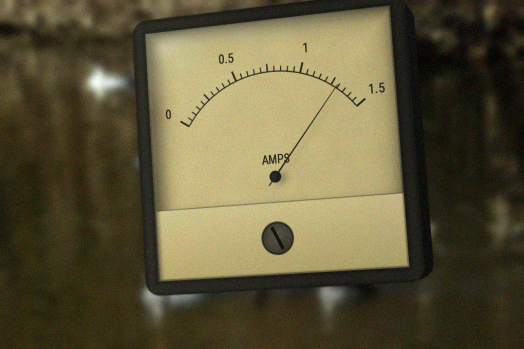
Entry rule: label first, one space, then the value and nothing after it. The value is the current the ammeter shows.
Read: 1.3 A
